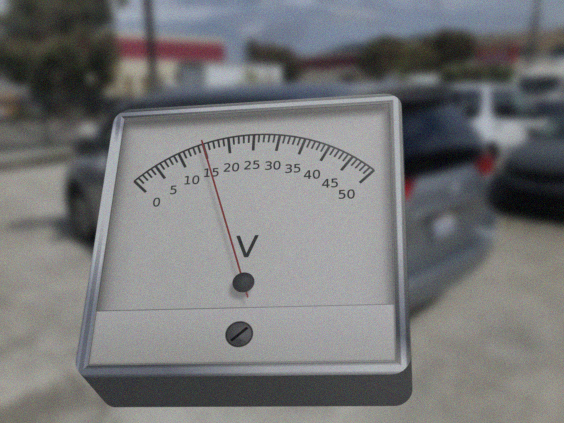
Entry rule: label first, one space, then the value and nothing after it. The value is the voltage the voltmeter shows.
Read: 15 V
